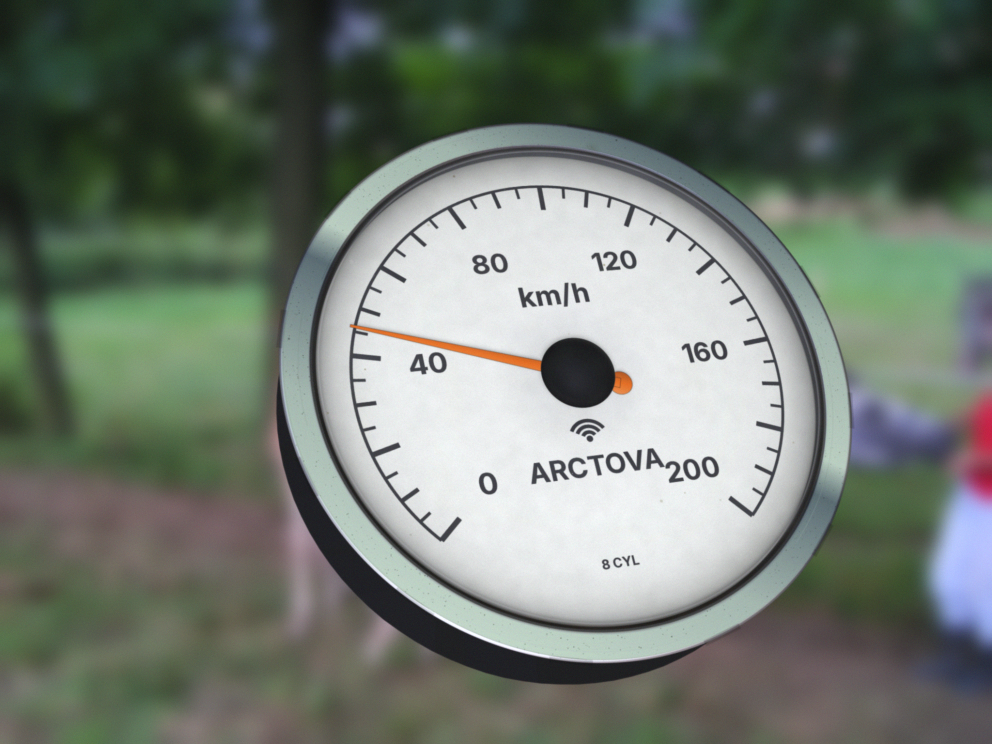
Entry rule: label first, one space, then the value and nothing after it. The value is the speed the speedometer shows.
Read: 45 km/h
